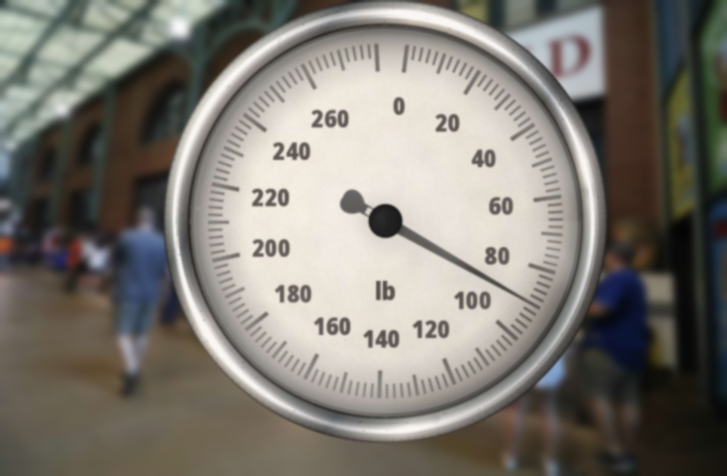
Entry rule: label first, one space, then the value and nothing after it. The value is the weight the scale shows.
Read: 90 lb
